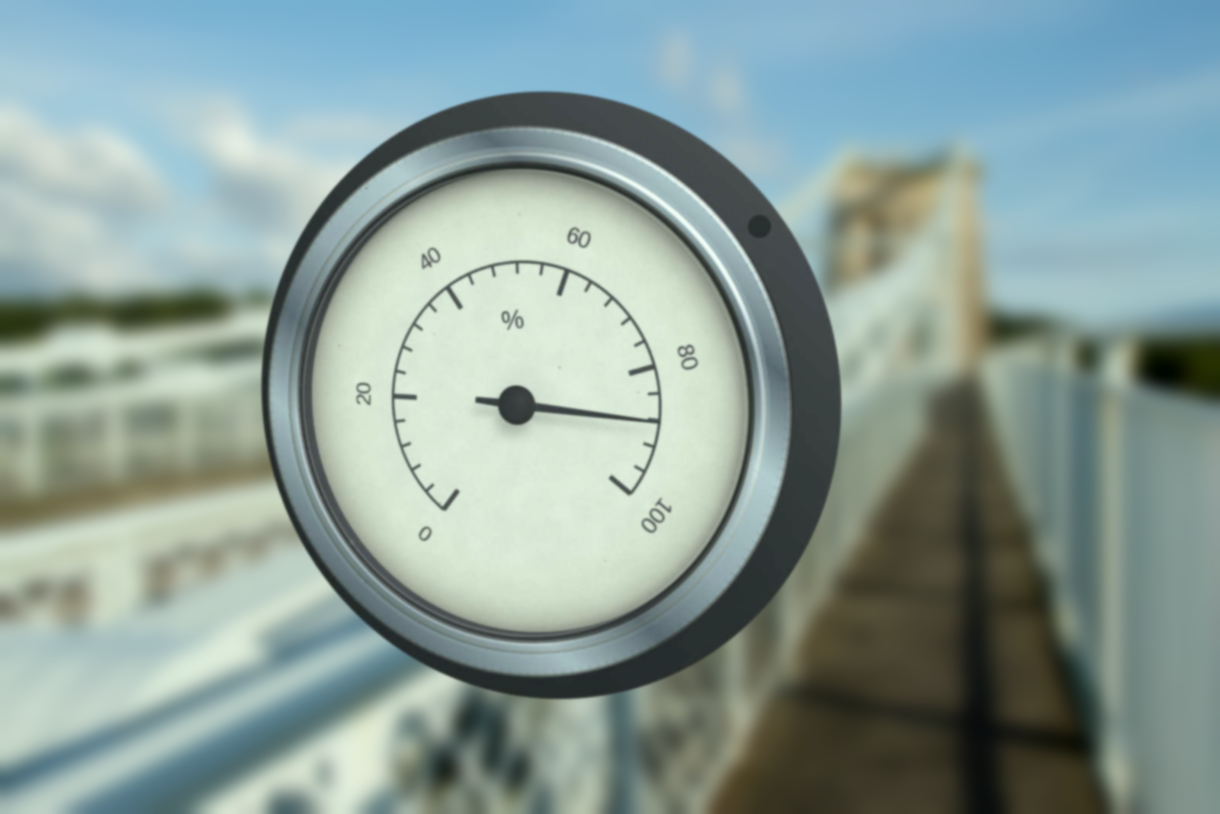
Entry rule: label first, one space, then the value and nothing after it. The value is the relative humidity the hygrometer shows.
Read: 88 %
